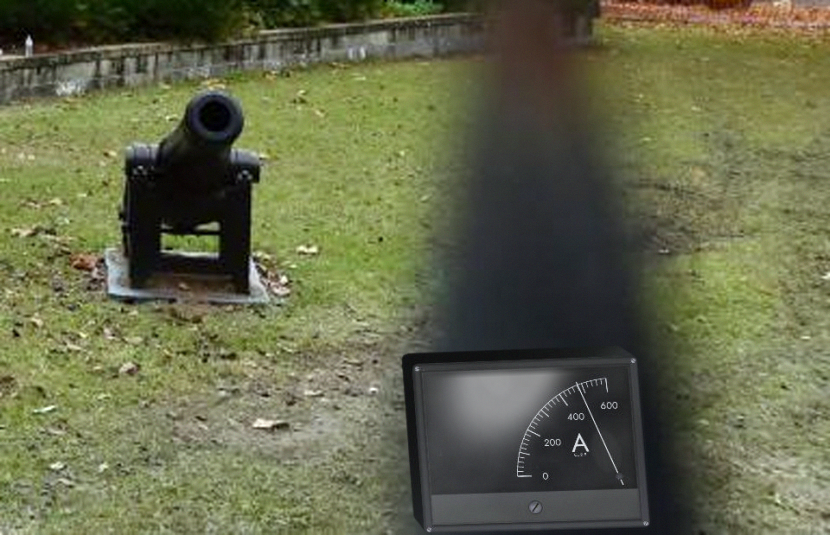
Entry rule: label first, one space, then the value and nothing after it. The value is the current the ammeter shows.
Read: 480 A
